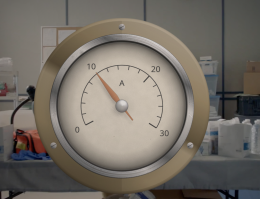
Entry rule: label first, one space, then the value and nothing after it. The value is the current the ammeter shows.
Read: 10 A
